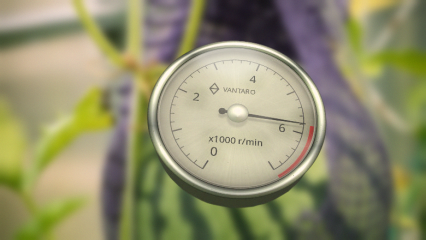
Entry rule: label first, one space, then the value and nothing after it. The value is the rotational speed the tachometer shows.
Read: 5800 rpm
